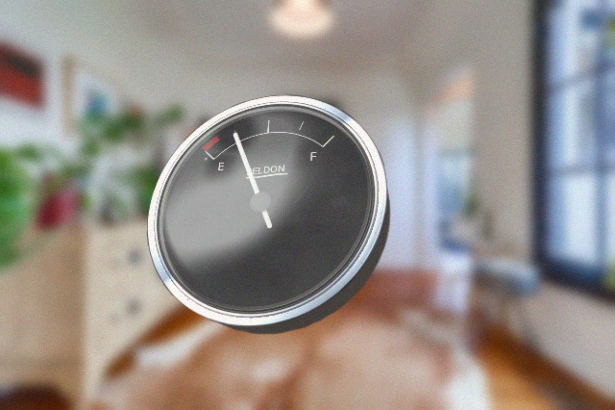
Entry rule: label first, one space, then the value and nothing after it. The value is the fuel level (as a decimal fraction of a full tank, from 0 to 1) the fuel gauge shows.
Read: 0.25
